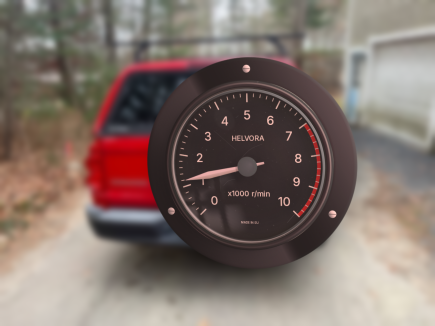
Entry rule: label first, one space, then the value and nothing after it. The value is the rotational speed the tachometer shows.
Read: 1200 rpm
